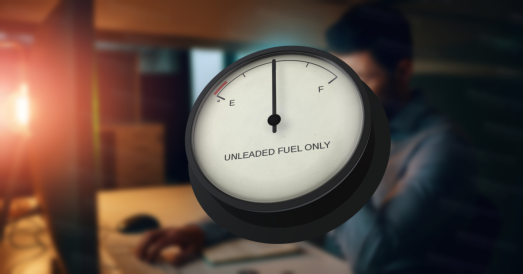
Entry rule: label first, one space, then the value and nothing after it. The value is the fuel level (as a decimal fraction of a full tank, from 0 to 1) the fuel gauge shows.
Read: 0.5
